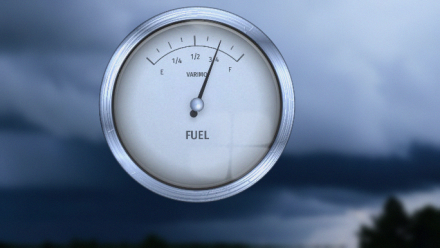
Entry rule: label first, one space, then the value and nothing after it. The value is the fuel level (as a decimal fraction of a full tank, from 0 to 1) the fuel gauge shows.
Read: 0.75
